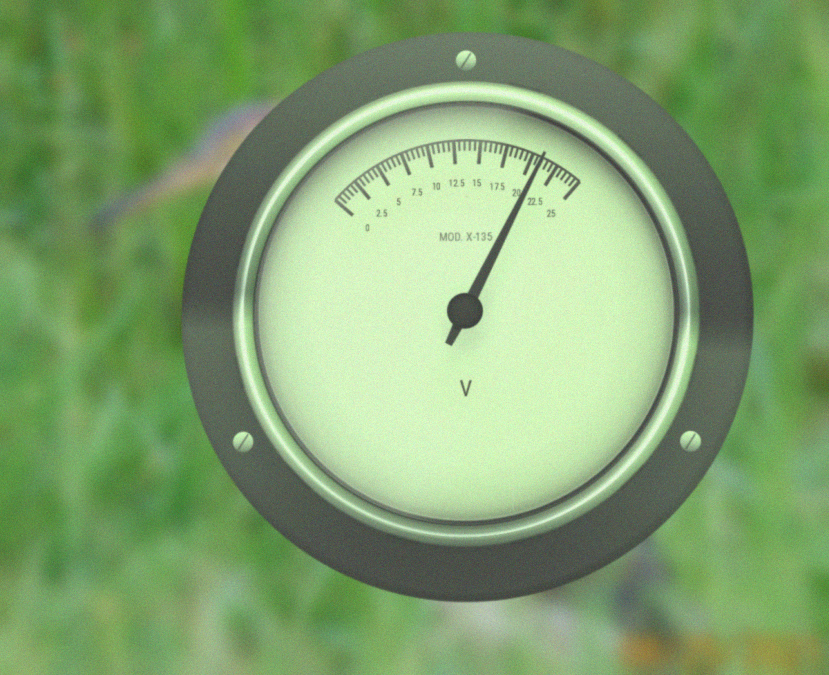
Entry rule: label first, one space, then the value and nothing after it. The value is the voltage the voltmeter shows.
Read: 21 V
